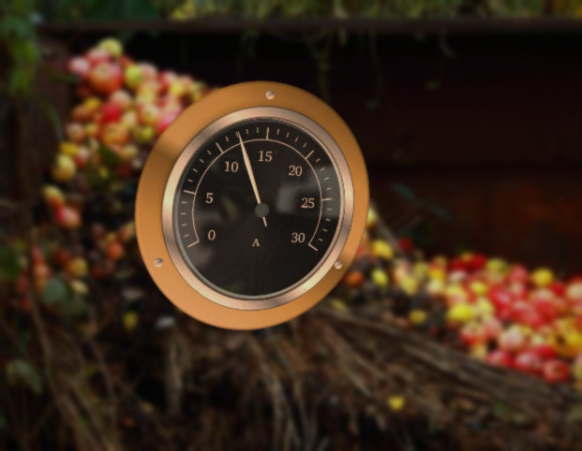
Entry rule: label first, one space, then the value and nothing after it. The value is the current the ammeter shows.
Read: 12 A
